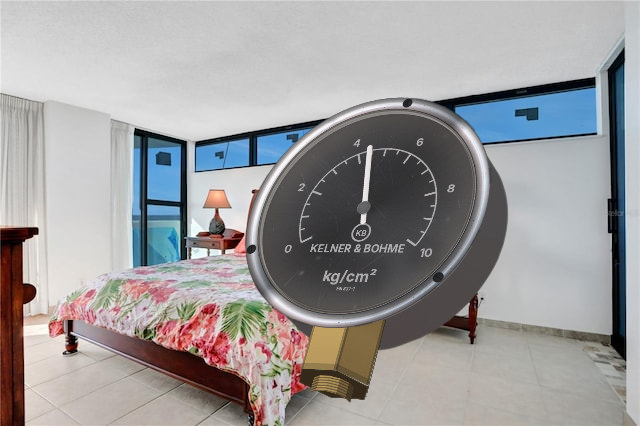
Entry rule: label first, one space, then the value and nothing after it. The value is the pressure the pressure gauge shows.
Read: 4.5 kg/cm²
